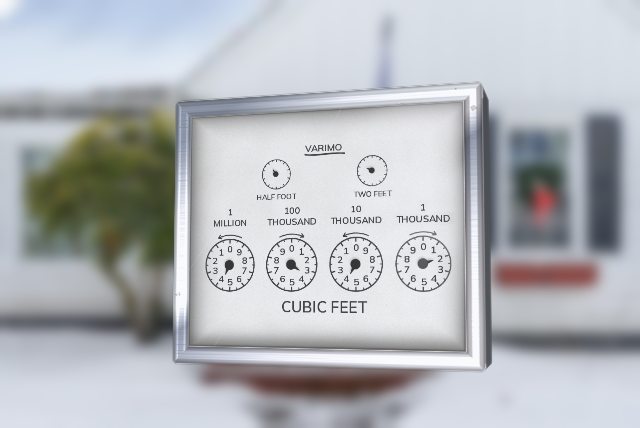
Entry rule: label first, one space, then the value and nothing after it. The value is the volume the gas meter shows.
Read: 434200 ft³
